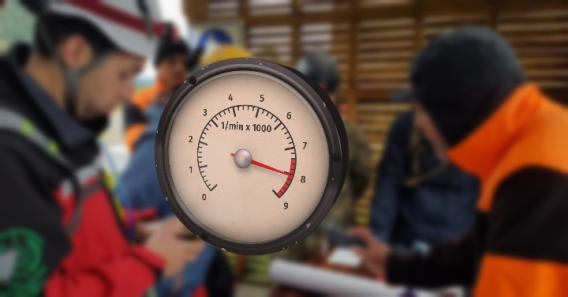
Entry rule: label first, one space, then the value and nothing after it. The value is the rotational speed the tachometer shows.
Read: 8000 rpm
